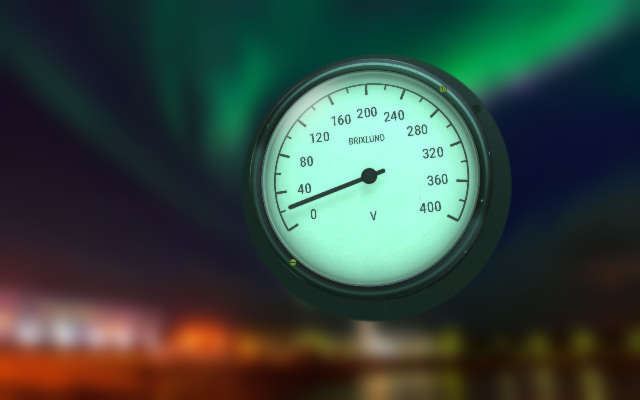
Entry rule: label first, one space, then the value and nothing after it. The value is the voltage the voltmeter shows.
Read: 20 V
